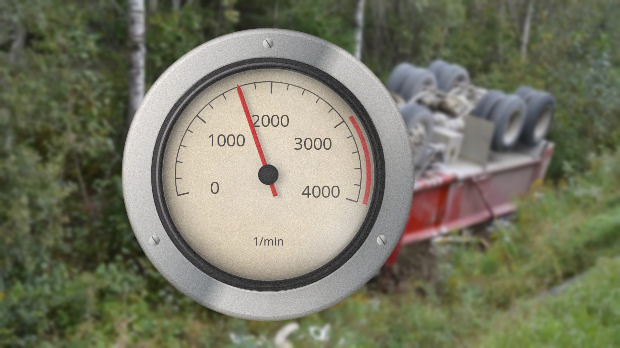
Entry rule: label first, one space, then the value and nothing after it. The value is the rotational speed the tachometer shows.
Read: 1600 rpm
